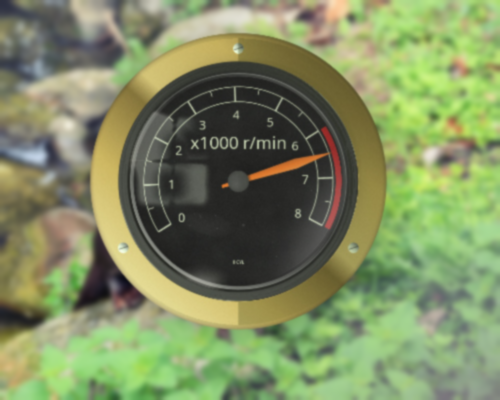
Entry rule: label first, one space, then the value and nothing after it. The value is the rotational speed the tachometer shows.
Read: 6500 rpm
